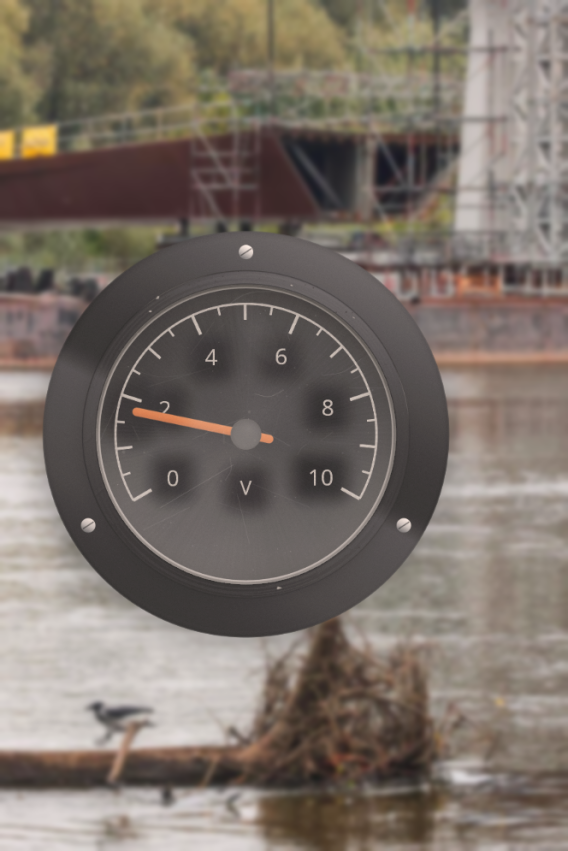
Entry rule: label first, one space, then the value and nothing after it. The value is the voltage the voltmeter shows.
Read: 1.75 V
